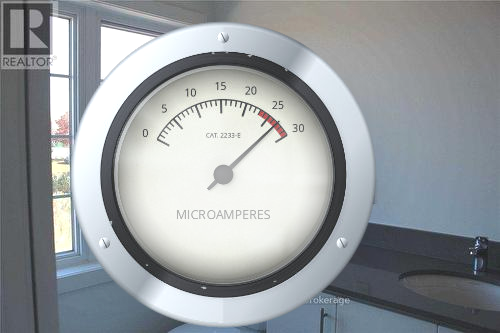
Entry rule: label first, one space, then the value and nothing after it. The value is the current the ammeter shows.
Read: 27 µA
